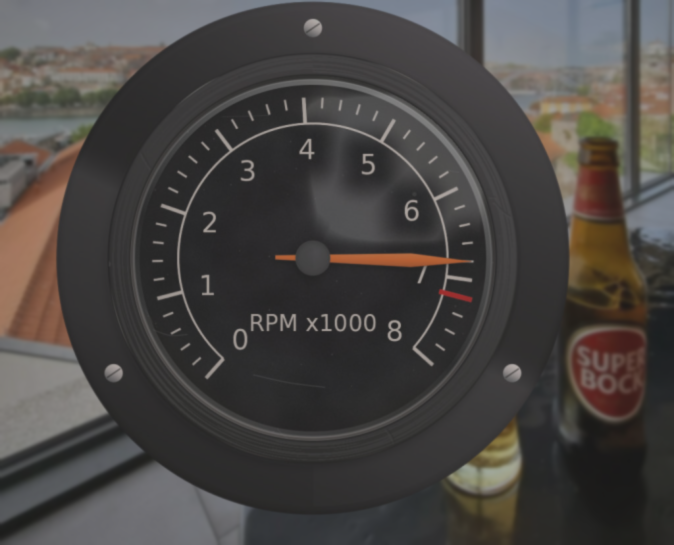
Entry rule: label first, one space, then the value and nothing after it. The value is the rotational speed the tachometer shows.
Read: 6800 rpm
